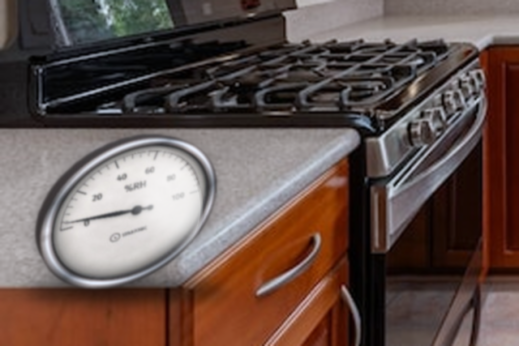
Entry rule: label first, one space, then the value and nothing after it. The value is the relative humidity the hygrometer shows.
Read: 4 %
